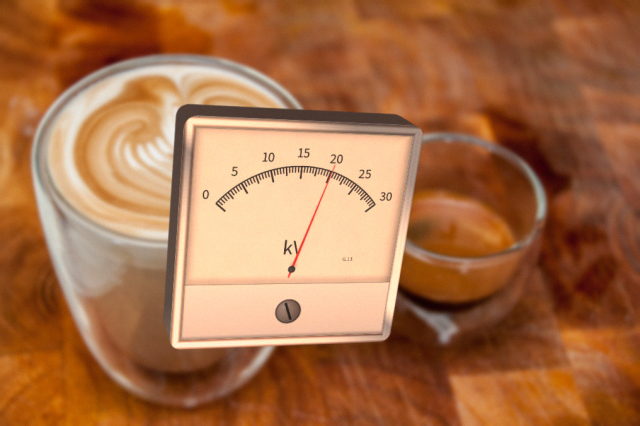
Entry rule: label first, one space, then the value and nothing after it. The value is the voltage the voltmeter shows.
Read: 20 kV
